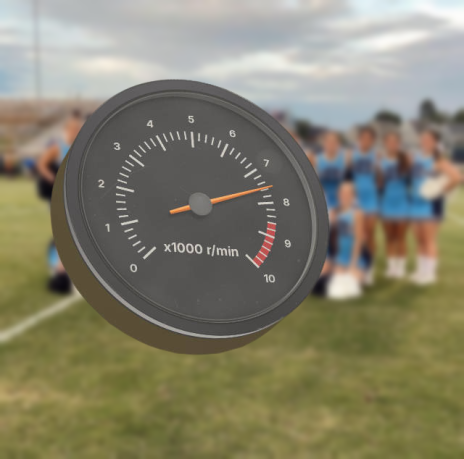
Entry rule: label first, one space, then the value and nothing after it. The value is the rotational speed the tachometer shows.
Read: 7600 rpm
